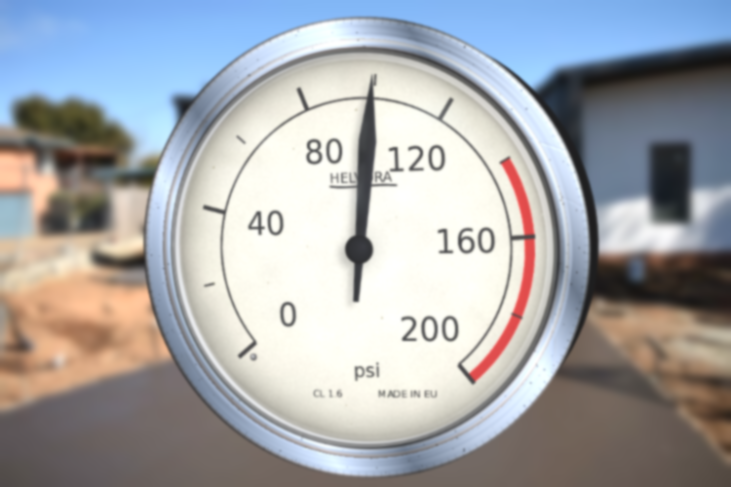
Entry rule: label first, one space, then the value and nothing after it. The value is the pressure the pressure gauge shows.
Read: 100 psi
